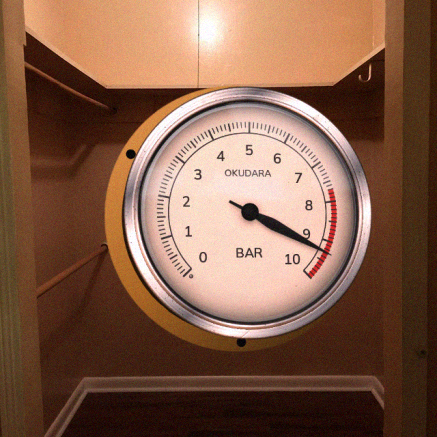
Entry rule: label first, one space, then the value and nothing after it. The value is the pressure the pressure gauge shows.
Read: 9.3 bar
